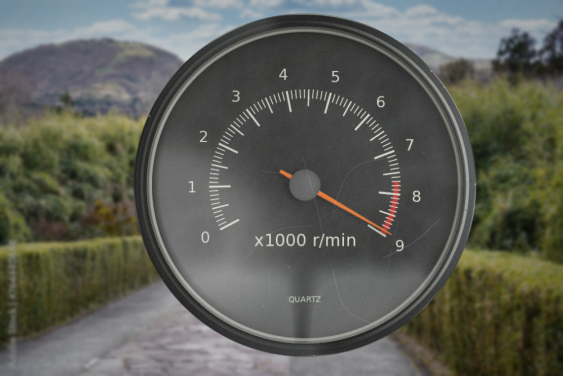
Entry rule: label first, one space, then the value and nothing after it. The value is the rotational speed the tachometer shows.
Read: 8900 rpm
